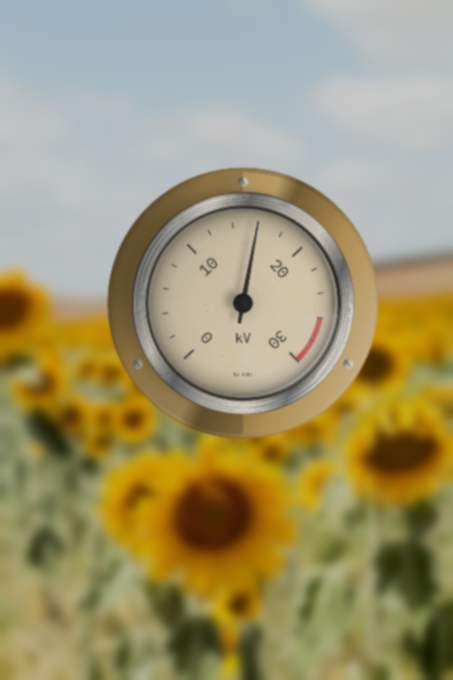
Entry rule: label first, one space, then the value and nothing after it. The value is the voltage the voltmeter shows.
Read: 16 kV
